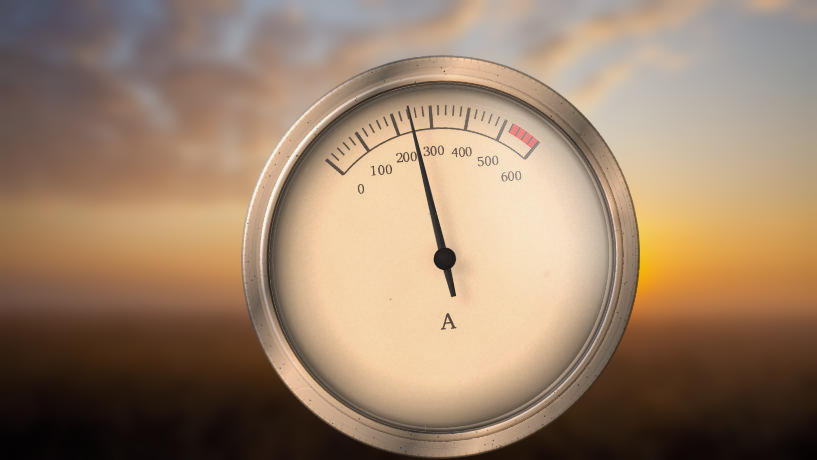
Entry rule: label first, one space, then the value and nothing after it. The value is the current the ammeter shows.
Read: 240 A
